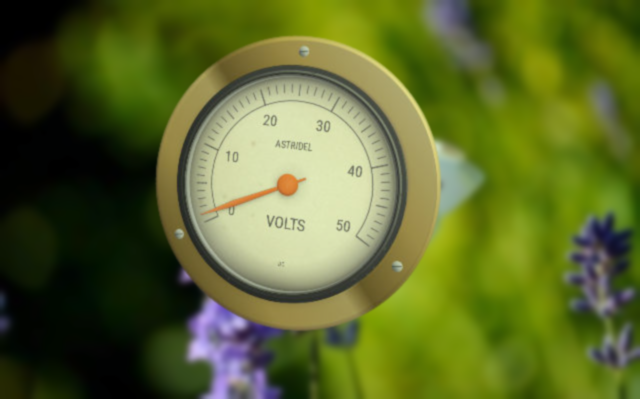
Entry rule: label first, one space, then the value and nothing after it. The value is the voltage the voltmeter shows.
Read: 1 V
